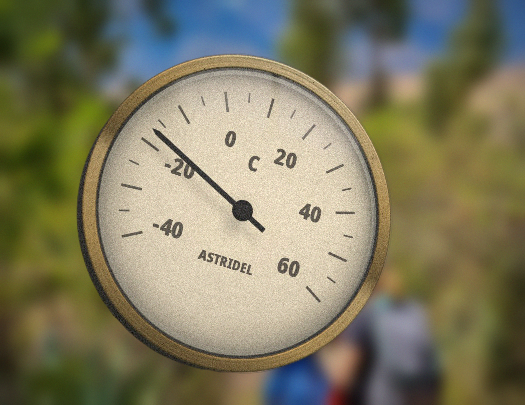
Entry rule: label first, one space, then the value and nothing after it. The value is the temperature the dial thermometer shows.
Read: -17.5 °C
